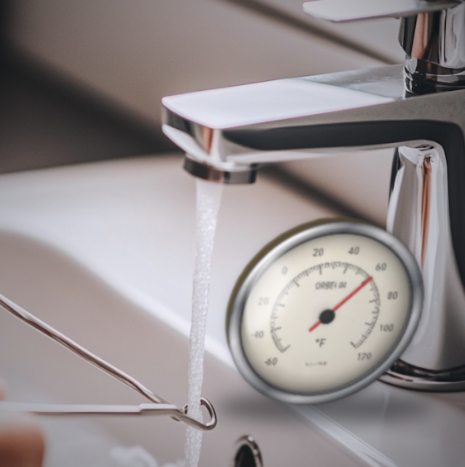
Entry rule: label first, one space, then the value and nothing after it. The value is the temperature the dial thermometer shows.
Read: 60 °F
